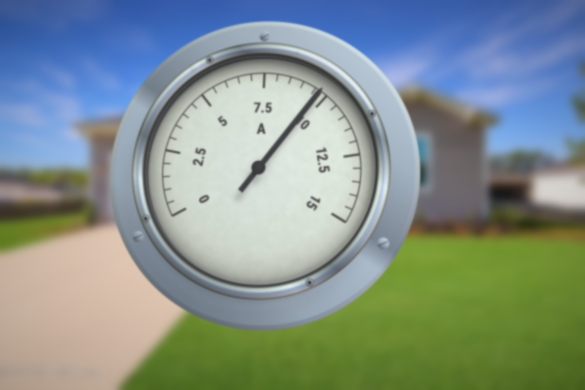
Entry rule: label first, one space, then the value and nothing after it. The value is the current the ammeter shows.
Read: 9.75 A
